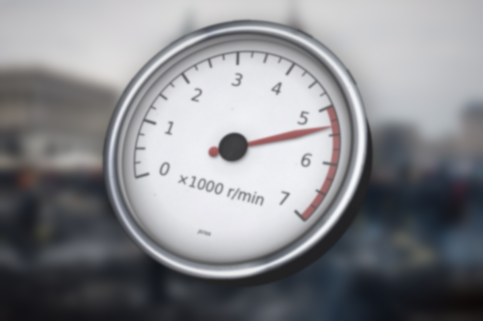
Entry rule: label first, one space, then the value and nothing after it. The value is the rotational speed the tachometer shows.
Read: 5375 rpm
